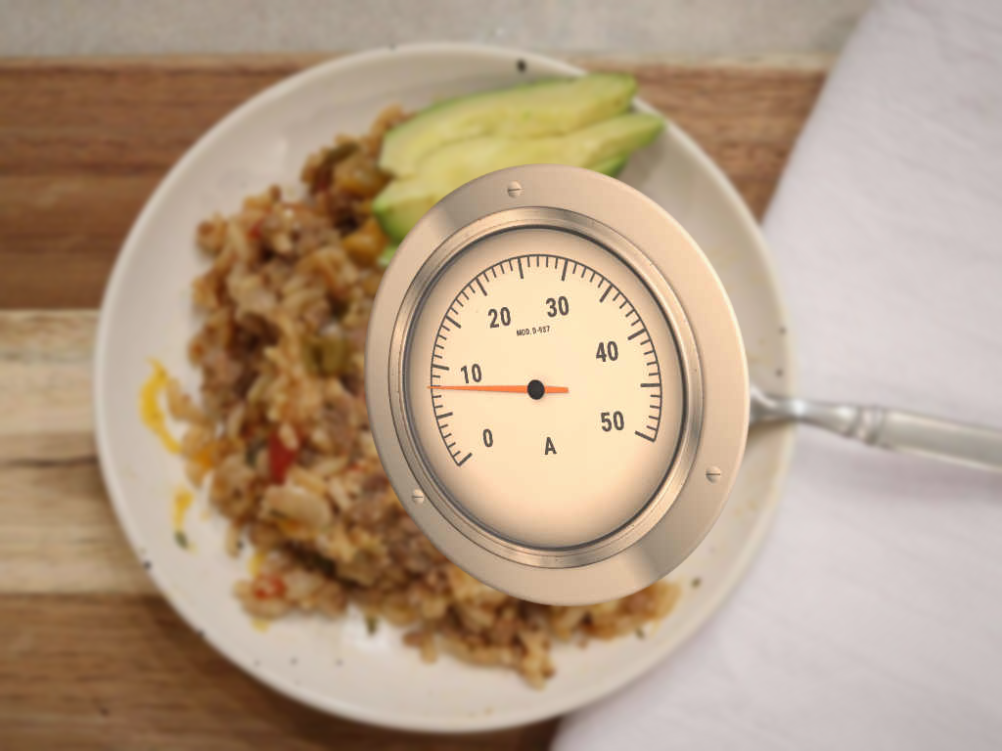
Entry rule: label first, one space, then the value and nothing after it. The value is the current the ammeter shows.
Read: 8 A
